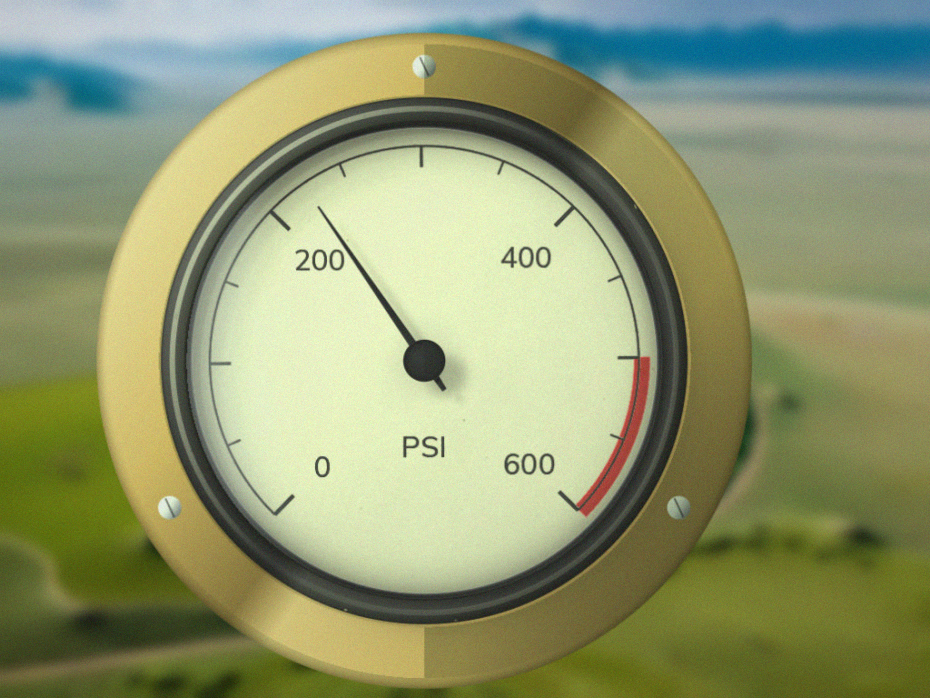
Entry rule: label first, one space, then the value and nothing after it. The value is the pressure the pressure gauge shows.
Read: 225 psi
